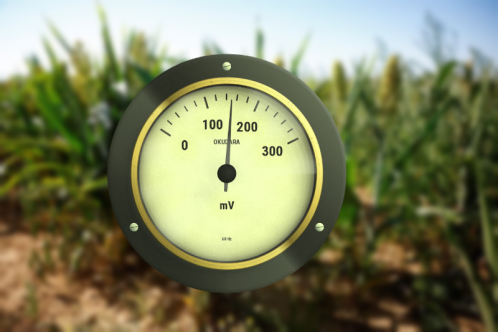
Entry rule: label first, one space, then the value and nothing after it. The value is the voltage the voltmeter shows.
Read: 150 mV
